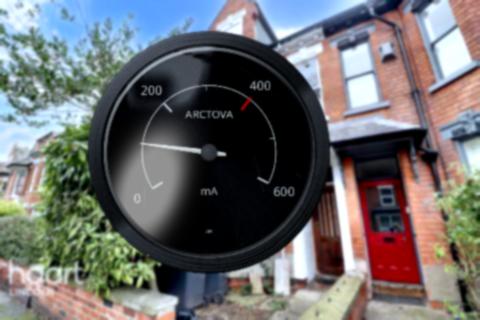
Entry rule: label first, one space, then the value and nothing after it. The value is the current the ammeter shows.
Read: 100 mA
